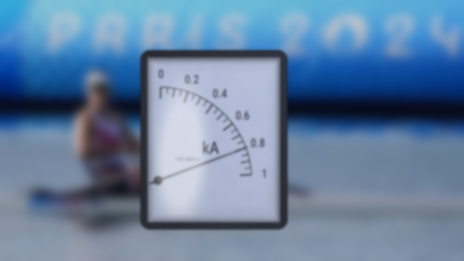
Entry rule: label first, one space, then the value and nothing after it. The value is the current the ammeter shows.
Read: 0.8 kA
